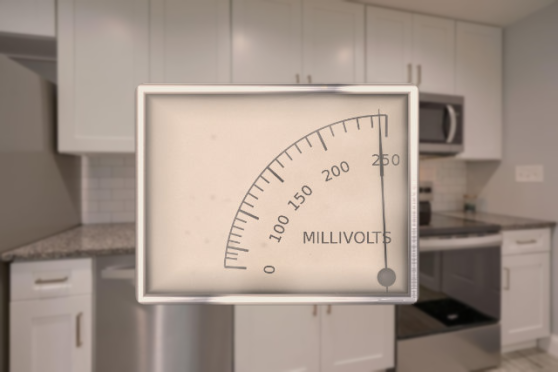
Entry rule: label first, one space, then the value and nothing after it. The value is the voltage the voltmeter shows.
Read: 245 mV
